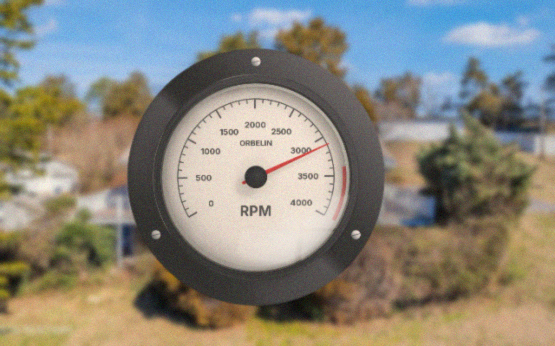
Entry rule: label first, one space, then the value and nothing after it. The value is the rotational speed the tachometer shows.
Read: 3100 rpm
